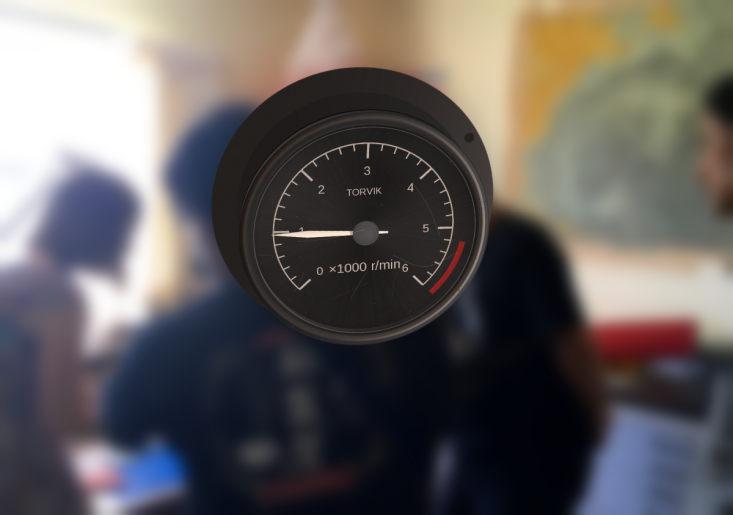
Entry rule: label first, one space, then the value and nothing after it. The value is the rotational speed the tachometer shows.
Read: 1000 rpm
